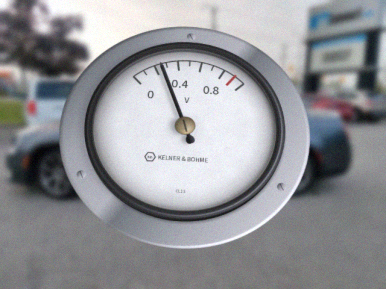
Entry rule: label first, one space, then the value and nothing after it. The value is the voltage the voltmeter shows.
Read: 0.25 V
